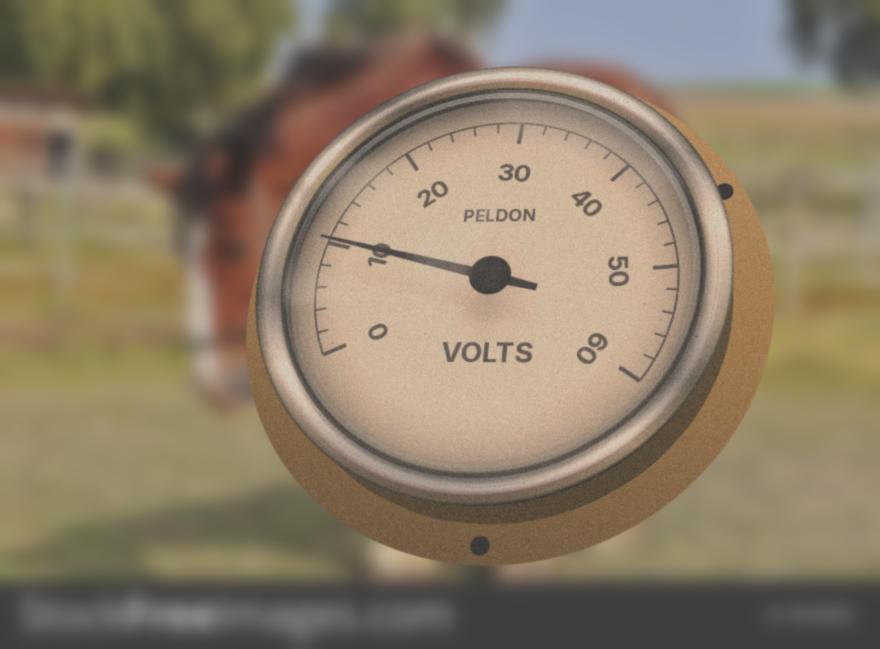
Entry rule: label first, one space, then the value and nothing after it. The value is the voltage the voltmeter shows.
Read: 10 V
